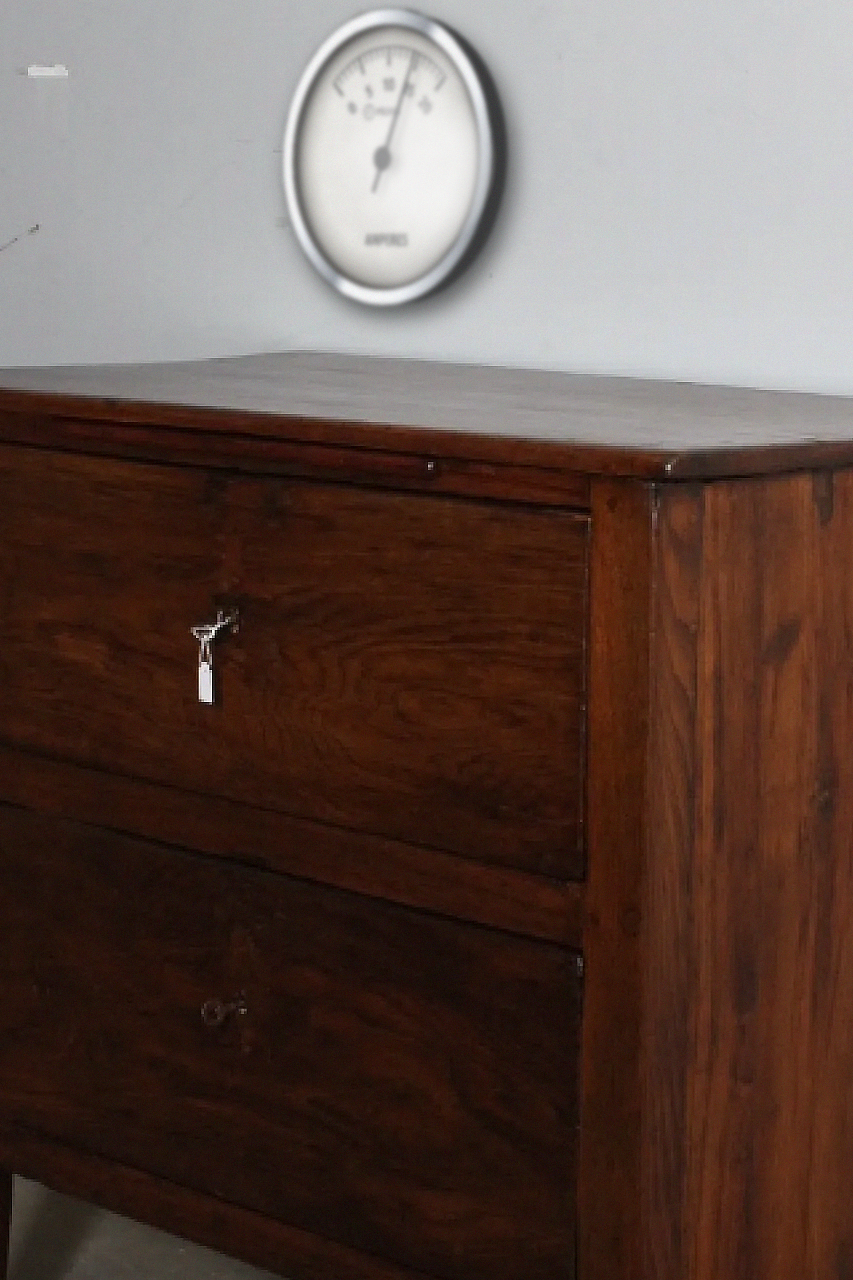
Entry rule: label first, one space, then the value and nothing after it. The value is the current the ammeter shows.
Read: 15 A
